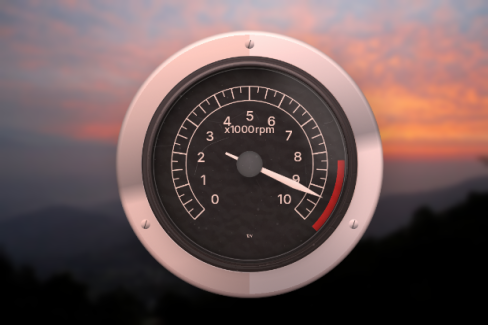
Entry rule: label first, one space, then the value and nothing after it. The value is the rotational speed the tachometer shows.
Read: 9250 rpm
